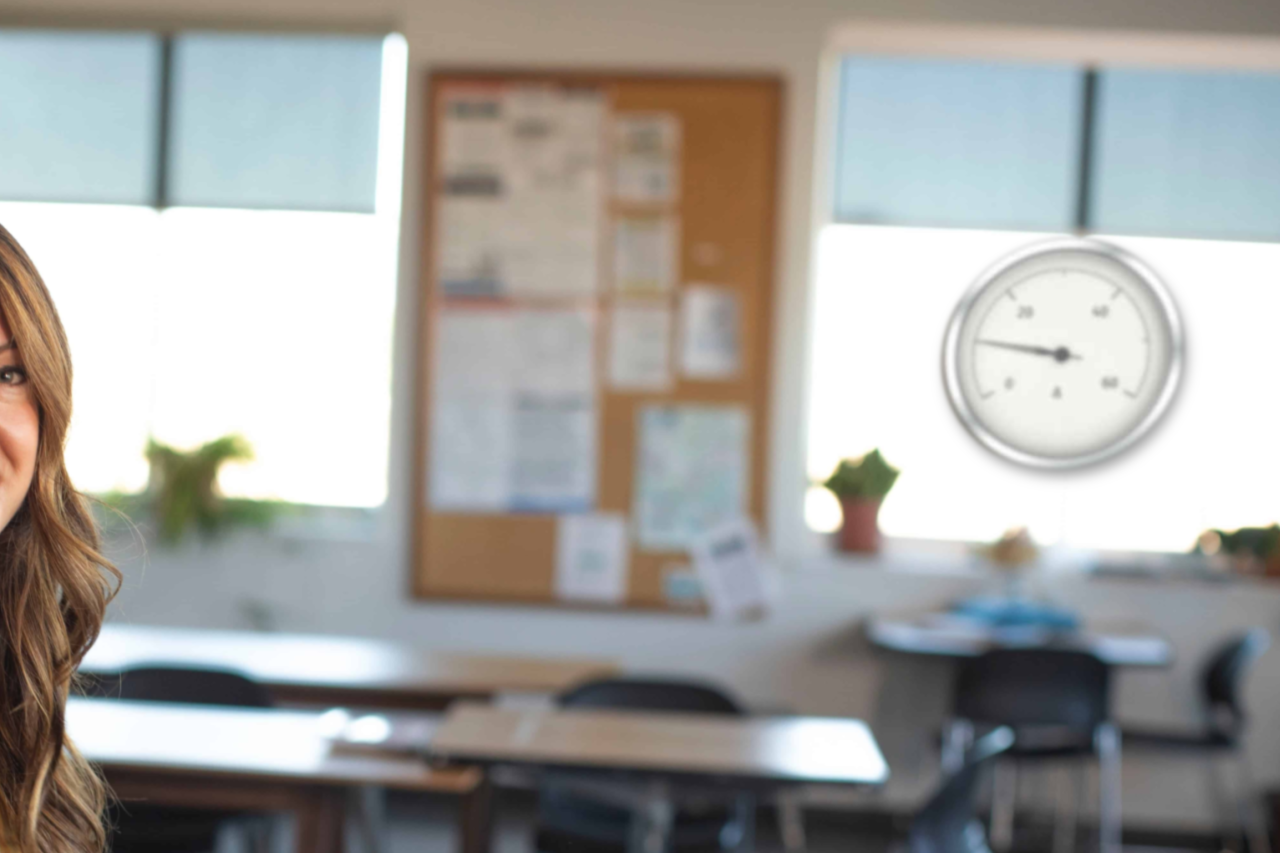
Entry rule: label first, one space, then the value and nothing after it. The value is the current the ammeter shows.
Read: 10 A
